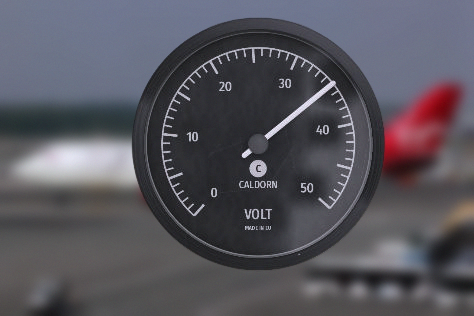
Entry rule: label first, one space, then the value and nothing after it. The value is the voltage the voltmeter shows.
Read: 35 V
